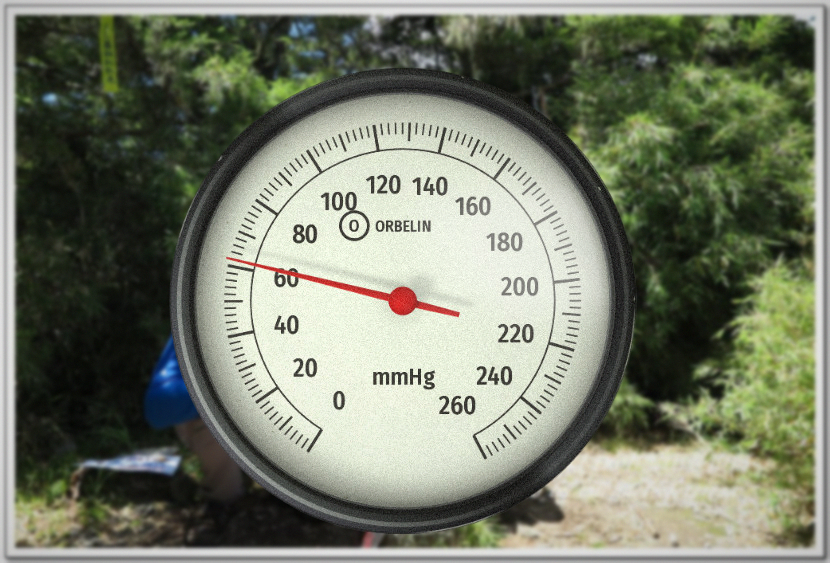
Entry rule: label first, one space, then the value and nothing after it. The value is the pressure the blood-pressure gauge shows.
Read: 62 mmHg
